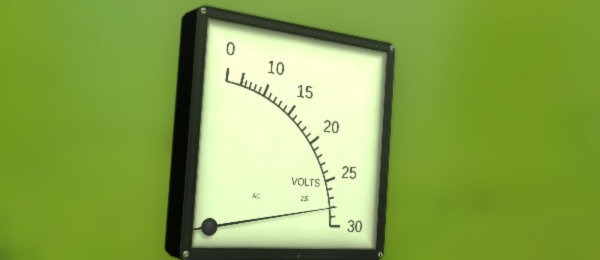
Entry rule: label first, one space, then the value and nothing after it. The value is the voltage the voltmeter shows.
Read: 28 V
